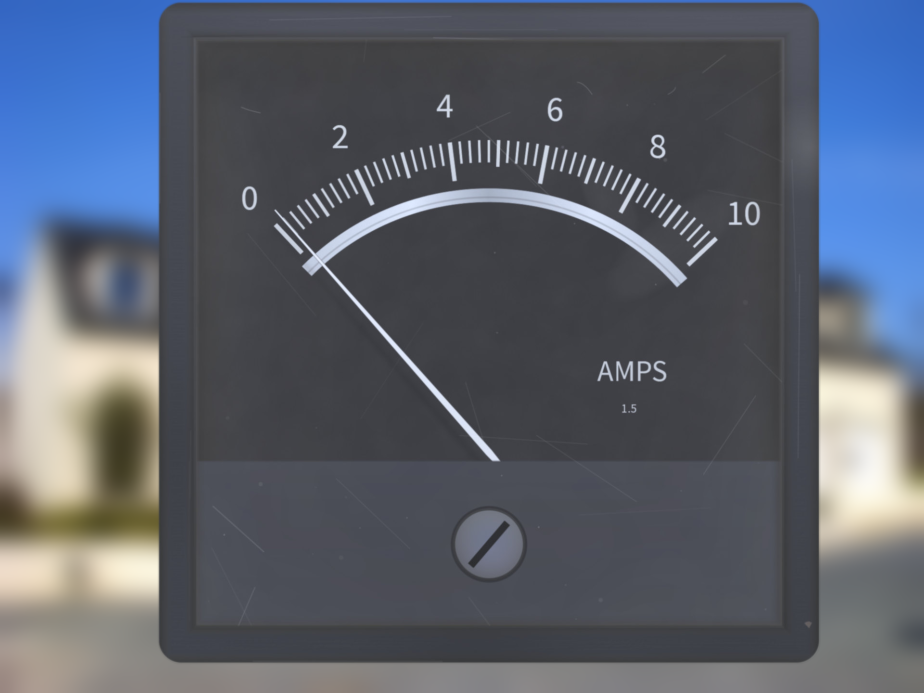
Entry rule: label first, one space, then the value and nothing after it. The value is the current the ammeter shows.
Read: 0.2 A
